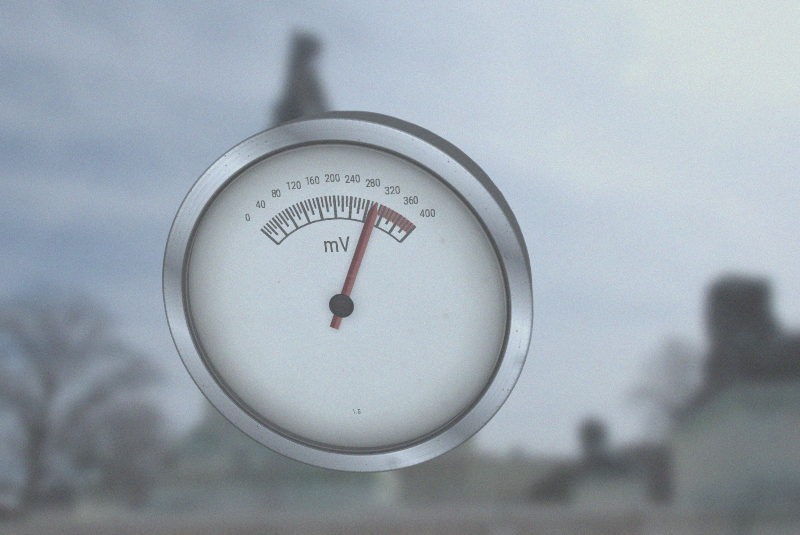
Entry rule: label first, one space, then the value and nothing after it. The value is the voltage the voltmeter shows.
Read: 300 mV
